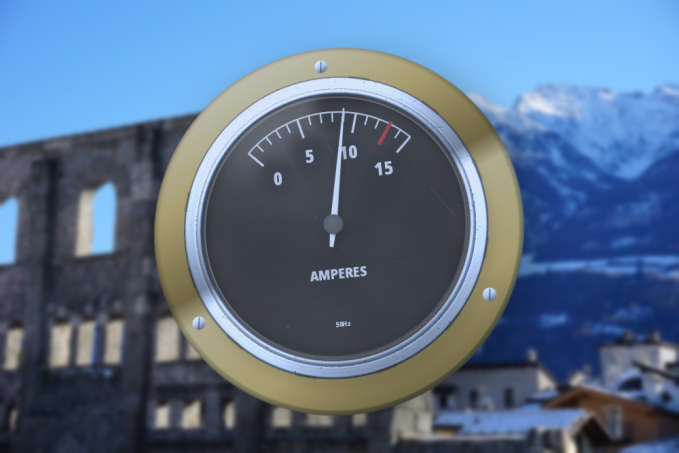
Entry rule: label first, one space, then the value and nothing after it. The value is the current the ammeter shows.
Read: 9 A
